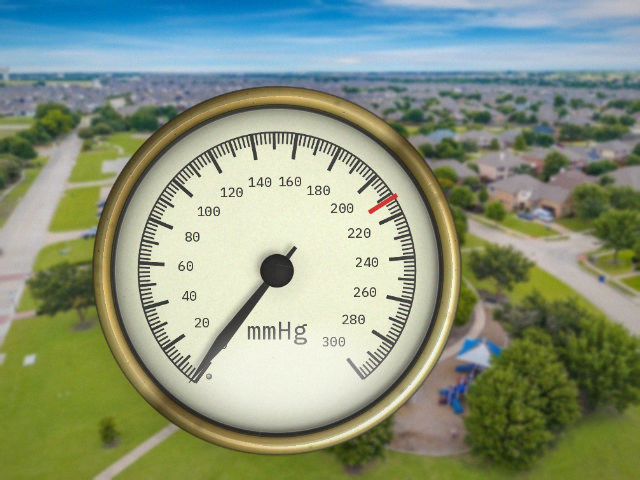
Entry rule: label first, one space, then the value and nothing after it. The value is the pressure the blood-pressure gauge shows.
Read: 2 mmHg
